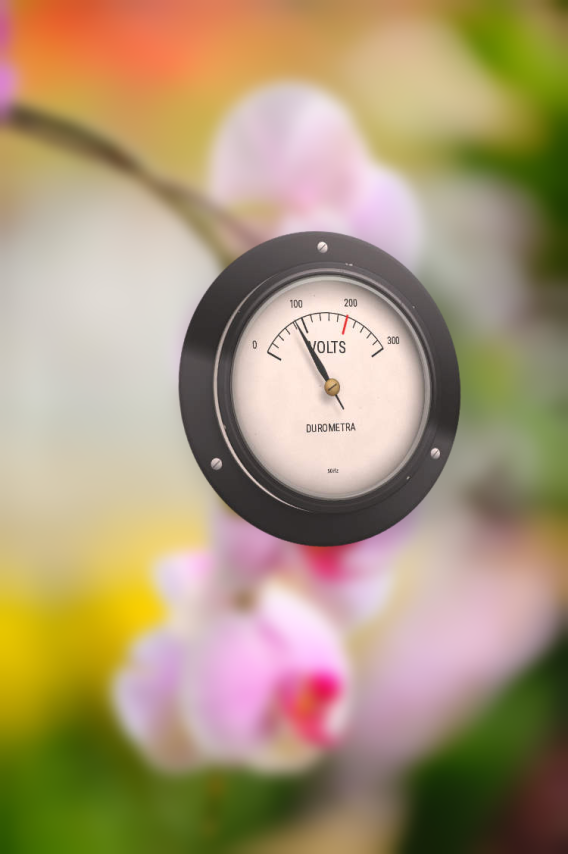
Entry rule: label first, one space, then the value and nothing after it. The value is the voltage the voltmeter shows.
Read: 80 V
